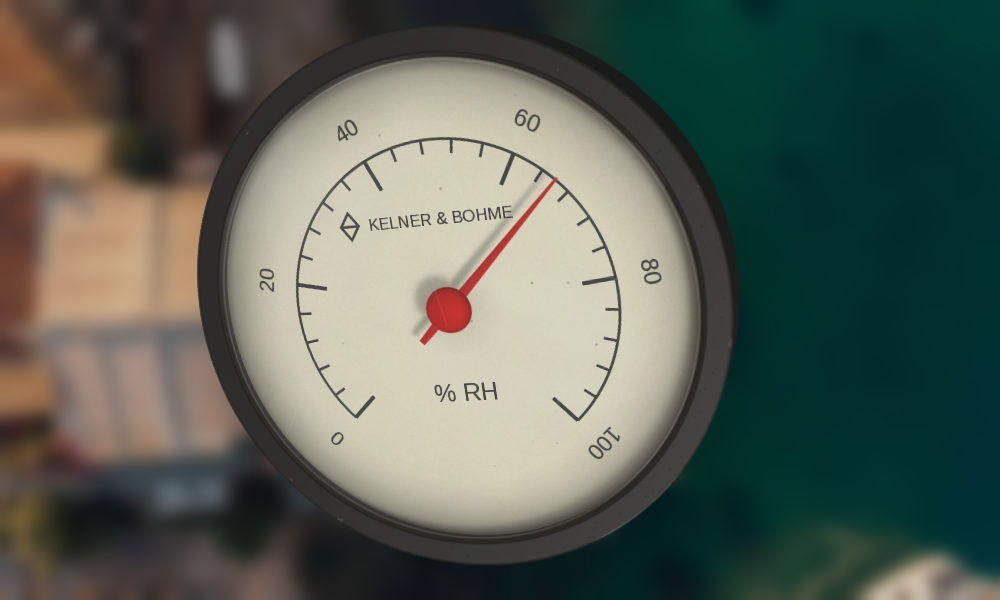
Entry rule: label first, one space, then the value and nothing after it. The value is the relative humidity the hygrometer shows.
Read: 66 %
